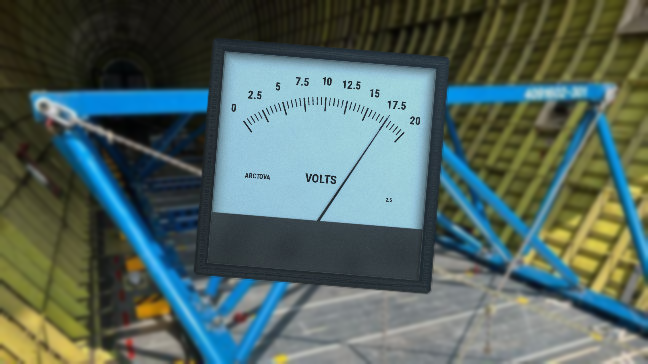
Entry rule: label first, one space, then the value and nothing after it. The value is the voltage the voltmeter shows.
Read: 17.5 V
